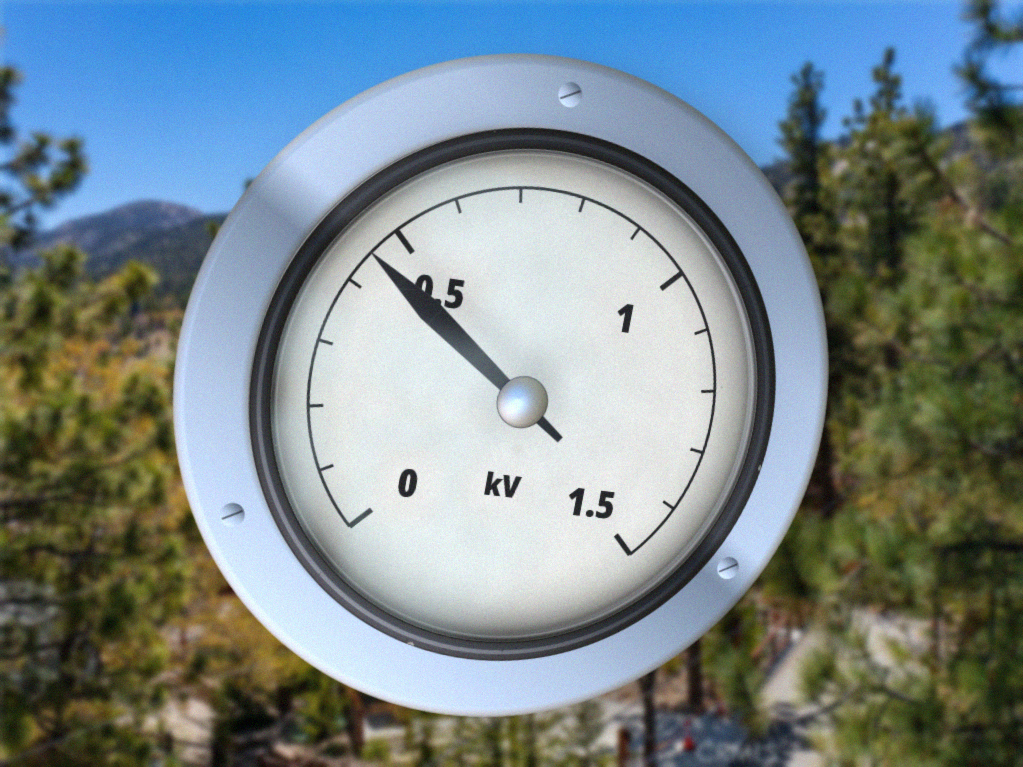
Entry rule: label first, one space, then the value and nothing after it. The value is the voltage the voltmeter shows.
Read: 0.45 kV
